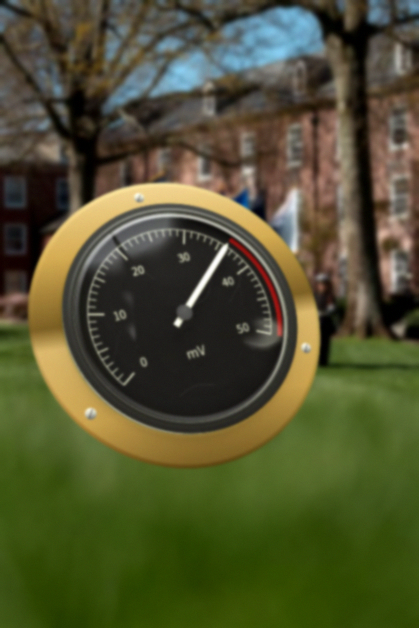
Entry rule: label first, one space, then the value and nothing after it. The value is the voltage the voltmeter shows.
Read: 36 mV
